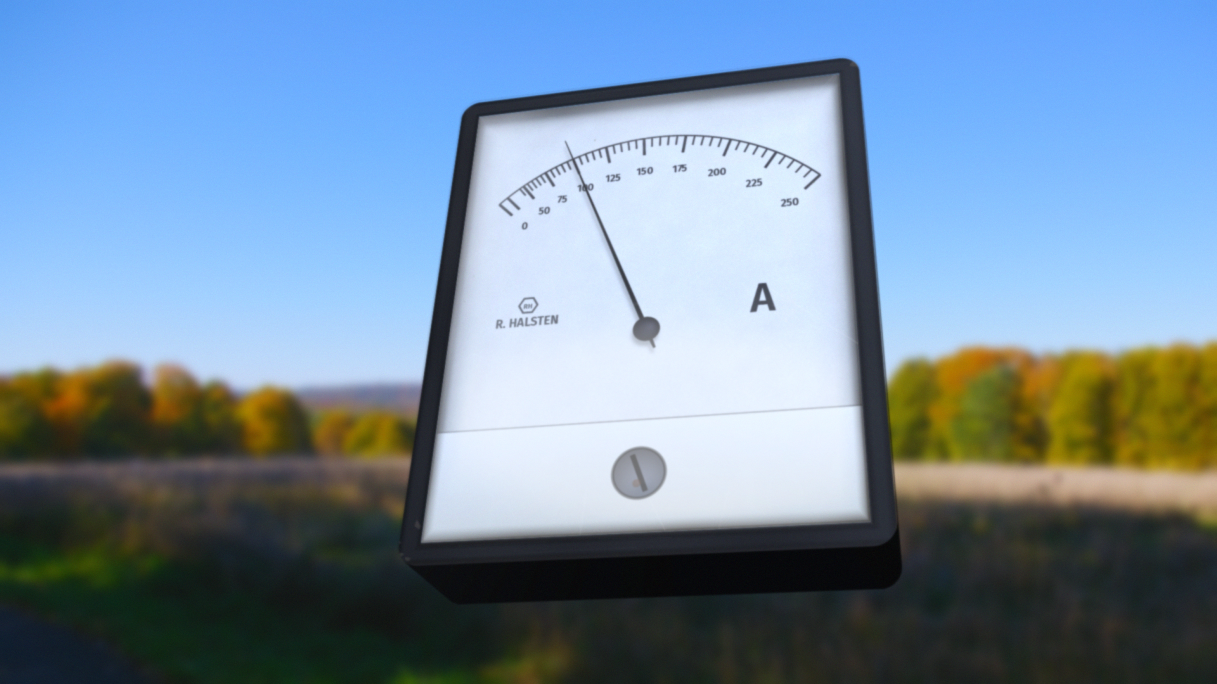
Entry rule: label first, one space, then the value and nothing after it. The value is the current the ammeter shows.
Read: 100 A
